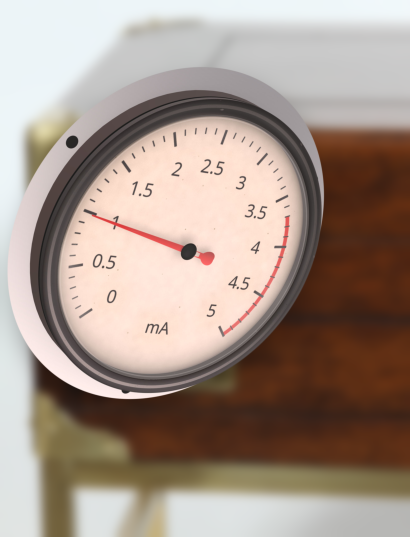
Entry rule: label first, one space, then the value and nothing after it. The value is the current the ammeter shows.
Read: 1 mA
